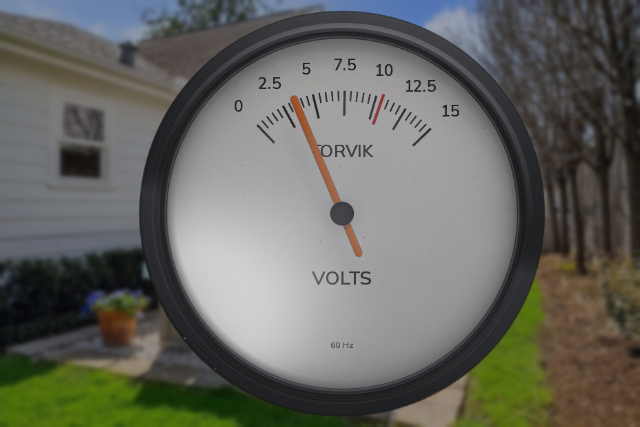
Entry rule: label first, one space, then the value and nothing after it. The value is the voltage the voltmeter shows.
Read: 3.5 V
